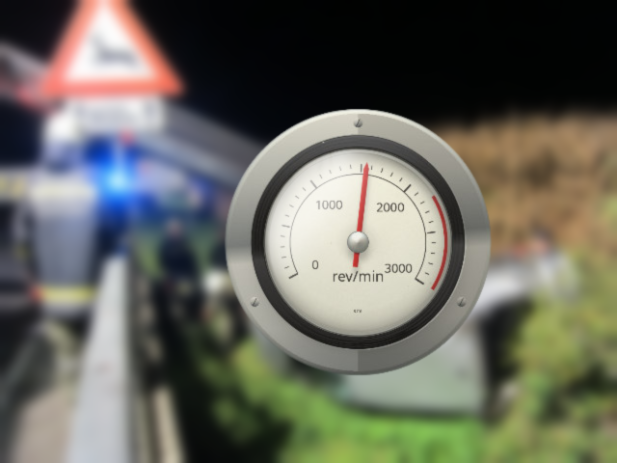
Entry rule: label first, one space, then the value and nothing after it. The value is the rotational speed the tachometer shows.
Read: 1550 rpm
